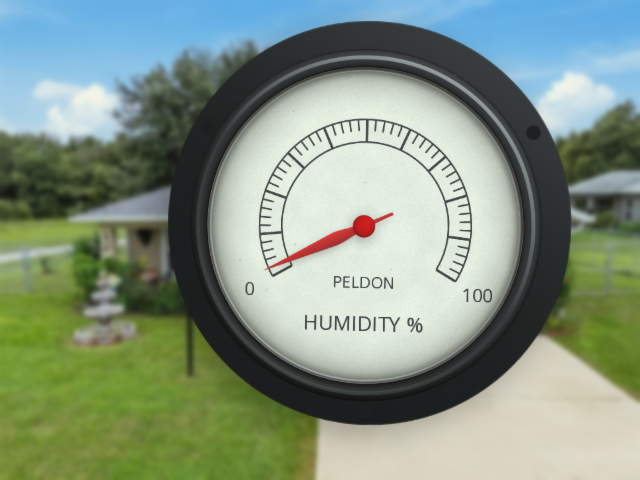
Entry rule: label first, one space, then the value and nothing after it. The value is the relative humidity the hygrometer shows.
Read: 2 %
